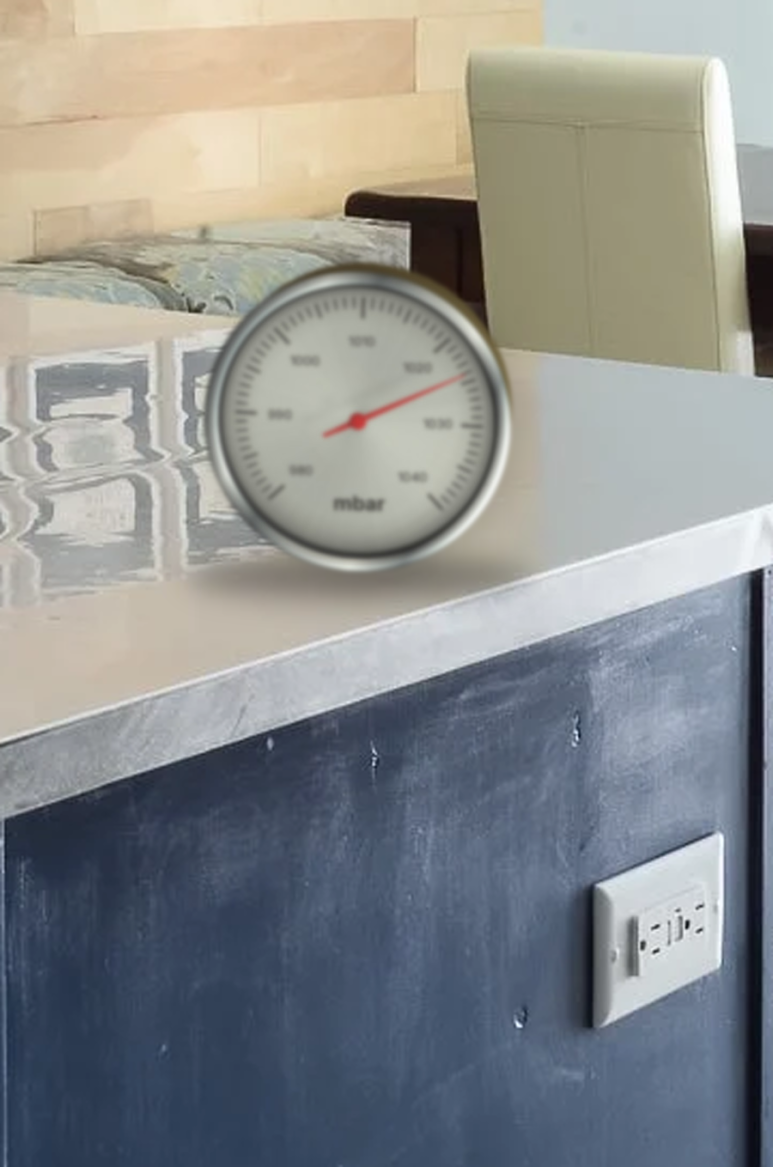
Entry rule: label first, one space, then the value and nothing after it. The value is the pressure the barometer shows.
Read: 1024 mbar
